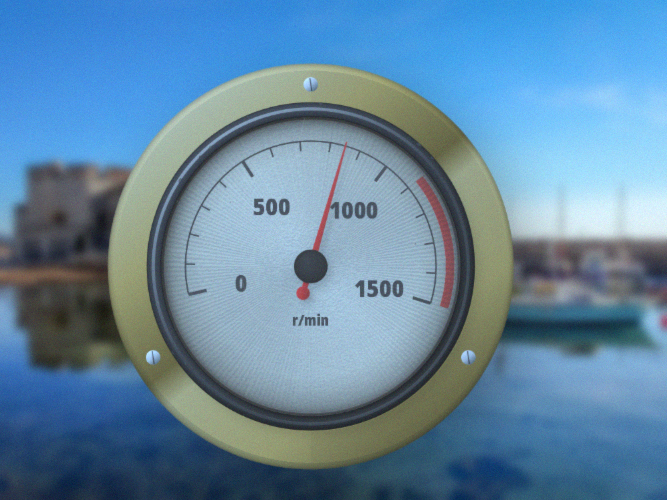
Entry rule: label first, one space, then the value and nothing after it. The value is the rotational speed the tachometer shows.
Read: 850 rpm
